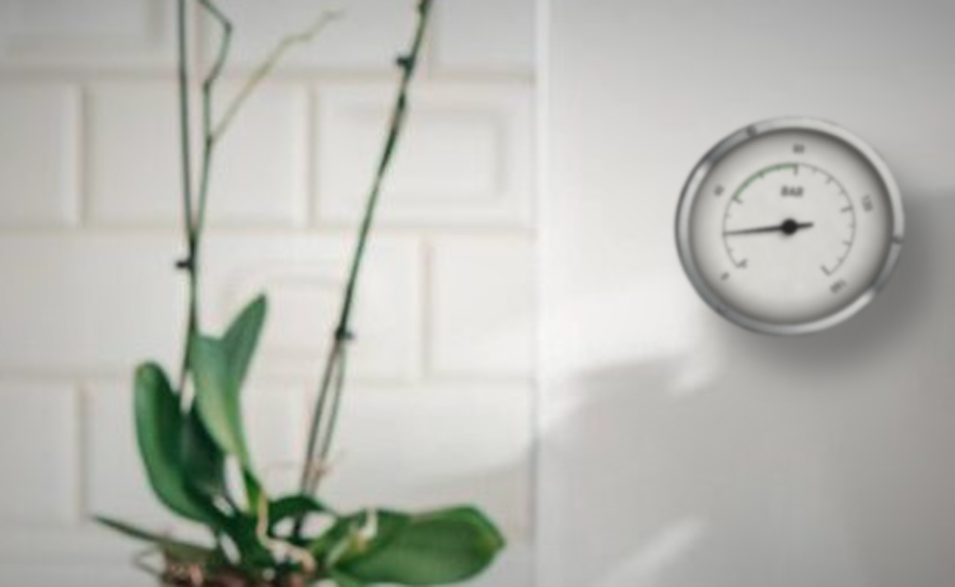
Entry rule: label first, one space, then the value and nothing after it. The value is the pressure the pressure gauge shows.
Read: 20 bar
